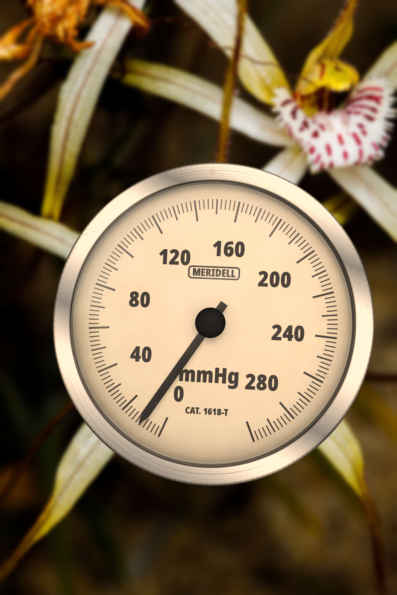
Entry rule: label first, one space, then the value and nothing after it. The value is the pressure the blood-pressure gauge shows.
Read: 10 mmHg
